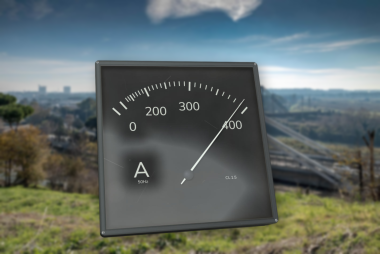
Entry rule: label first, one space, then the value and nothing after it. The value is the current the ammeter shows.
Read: 390 A
